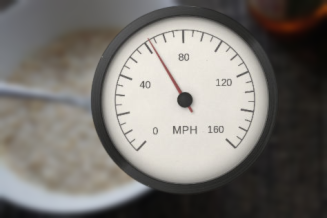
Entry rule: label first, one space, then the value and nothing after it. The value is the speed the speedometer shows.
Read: 62.5 mph
